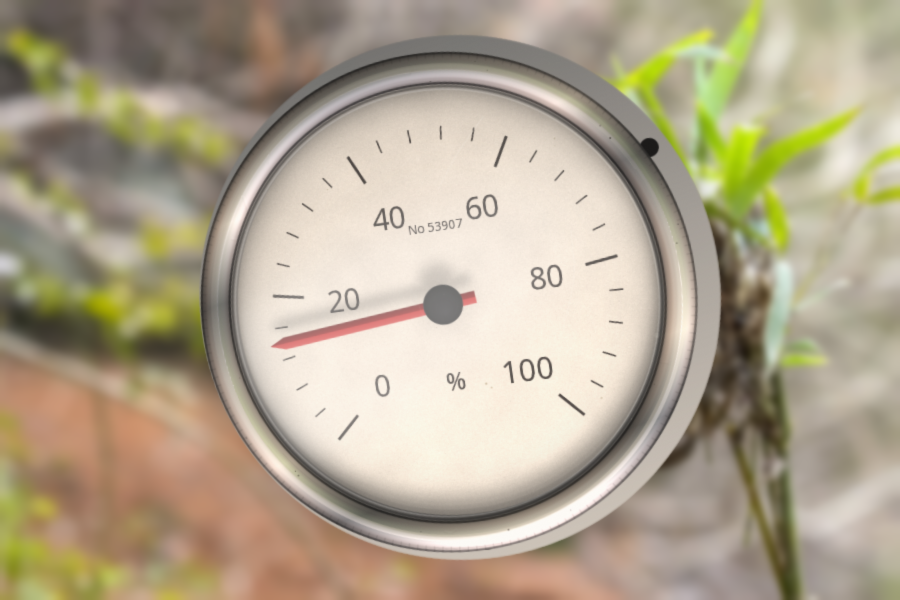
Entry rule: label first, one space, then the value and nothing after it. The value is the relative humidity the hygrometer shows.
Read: 14 %
